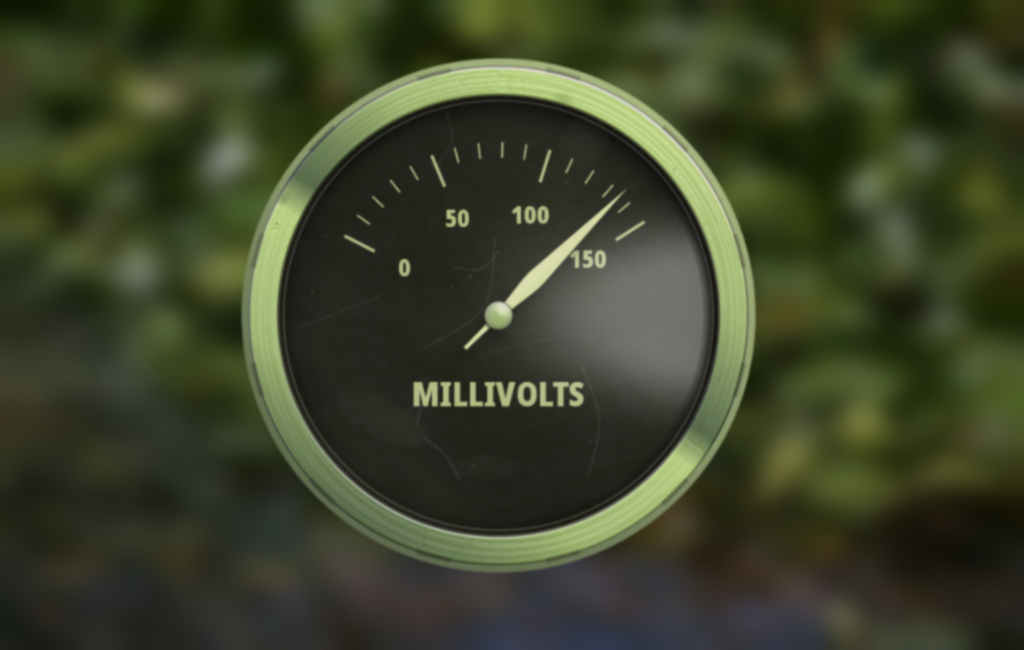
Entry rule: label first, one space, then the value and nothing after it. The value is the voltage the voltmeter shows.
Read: 135 mV
